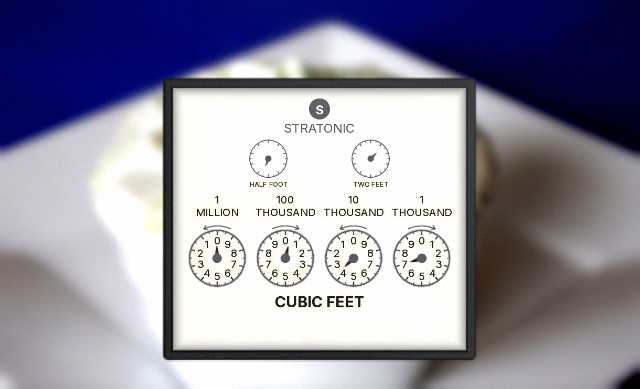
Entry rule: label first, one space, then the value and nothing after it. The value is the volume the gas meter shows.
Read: 3700 ft³
